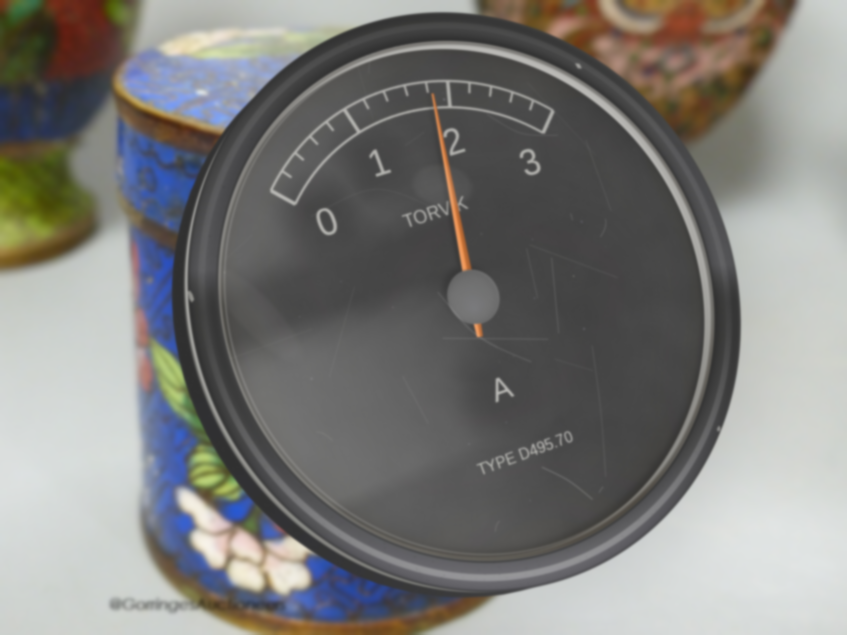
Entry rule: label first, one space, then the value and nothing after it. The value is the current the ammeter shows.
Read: 1.8 A
